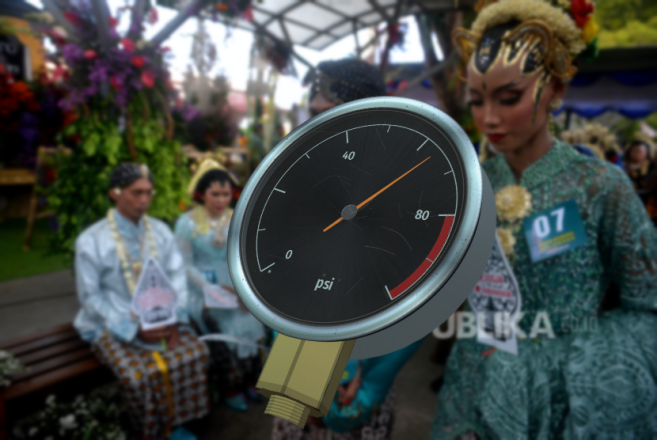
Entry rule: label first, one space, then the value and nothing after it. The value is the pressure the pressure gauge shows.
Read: 65 psi
